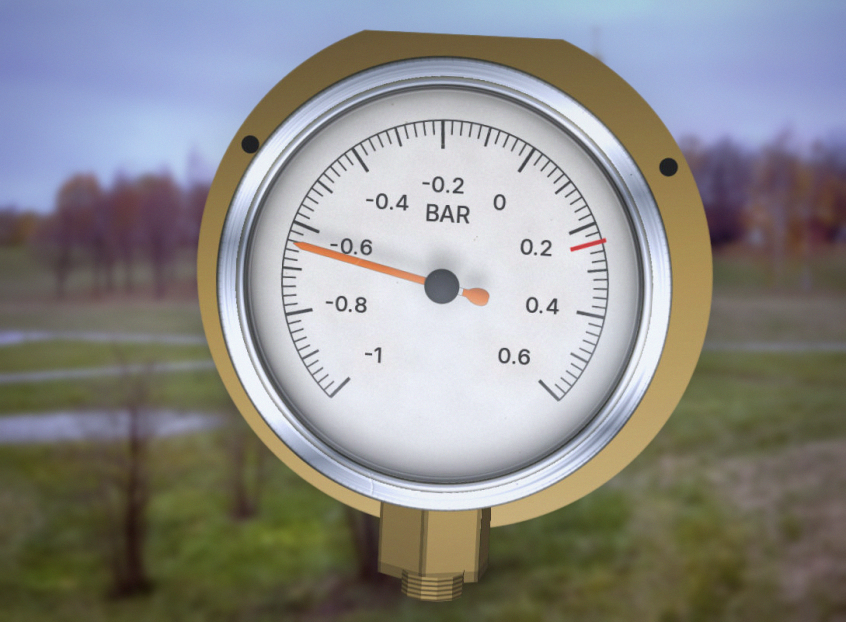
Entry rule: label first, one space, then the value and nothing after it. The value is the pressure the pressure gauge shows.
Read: -0.64 bar
